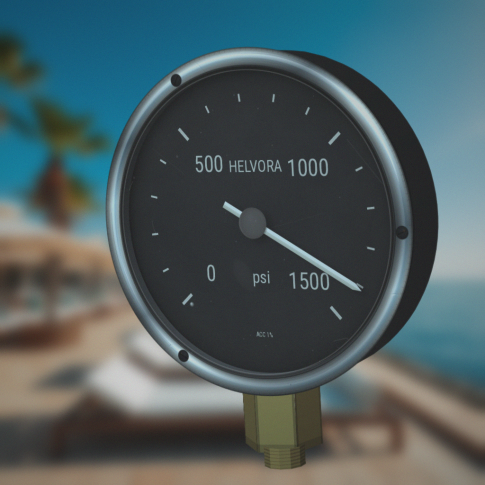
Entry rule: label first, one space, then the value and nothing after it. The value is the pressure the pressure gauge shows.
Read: 1400 psi
